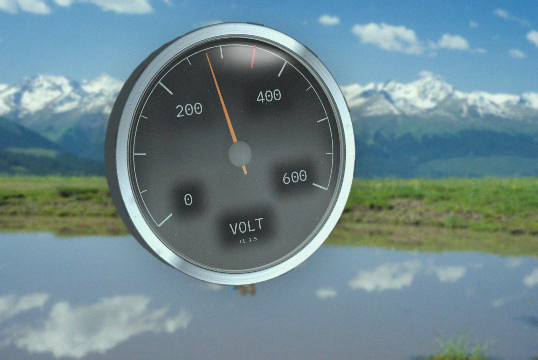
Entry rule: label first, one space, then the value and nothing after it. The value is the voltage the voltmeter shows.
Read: 275 V
